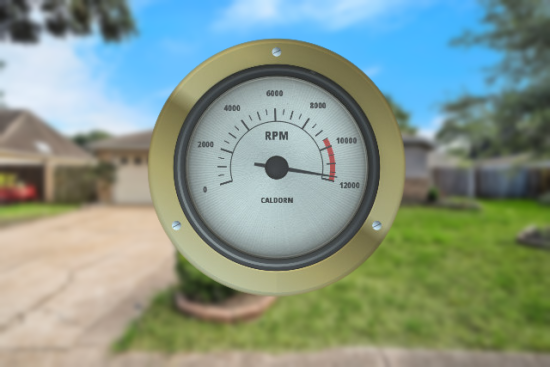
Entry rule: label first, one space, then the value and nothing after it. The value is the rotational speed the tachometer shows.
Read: 11750 rpm
